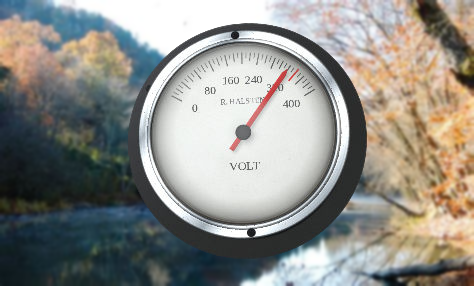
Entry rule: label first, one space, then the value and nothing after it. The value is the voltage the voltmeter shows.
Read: 320 V
